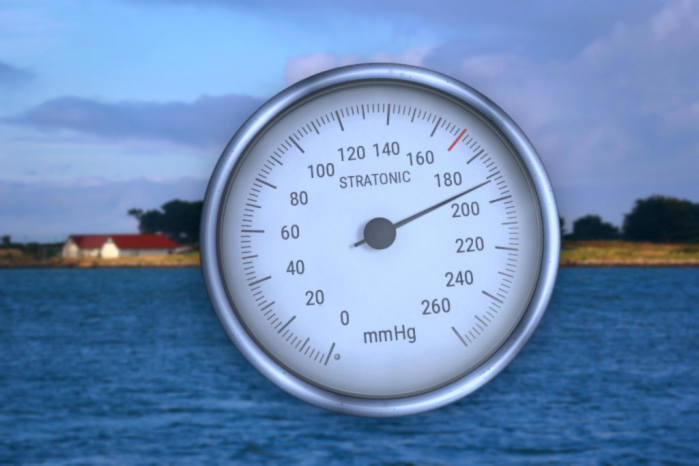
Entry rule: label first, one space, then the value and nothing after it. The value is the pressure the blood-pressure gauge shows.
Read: 192 mmHg
